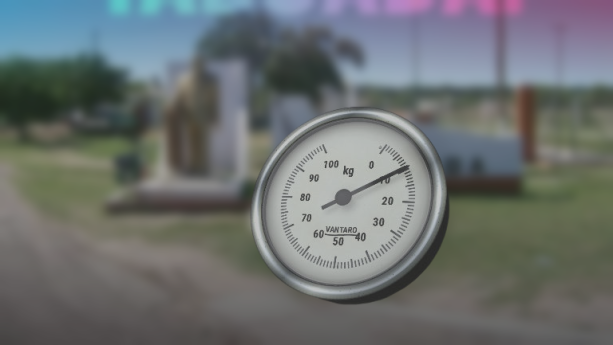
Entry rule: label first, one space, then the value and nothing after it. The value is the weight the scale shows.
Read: 10 kg
